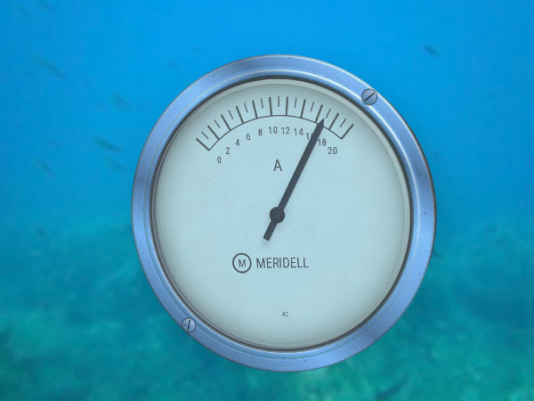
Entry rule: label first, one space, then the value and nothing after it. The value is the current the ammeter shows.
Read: 17 A
